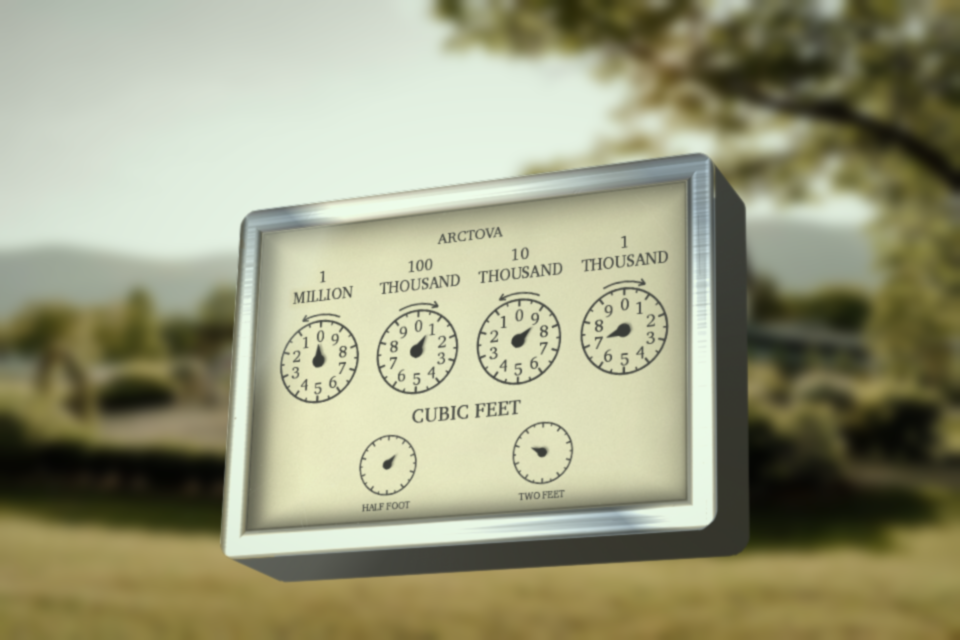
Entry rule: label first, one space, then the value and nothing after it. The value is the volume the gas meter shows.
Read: 8700 ft³
